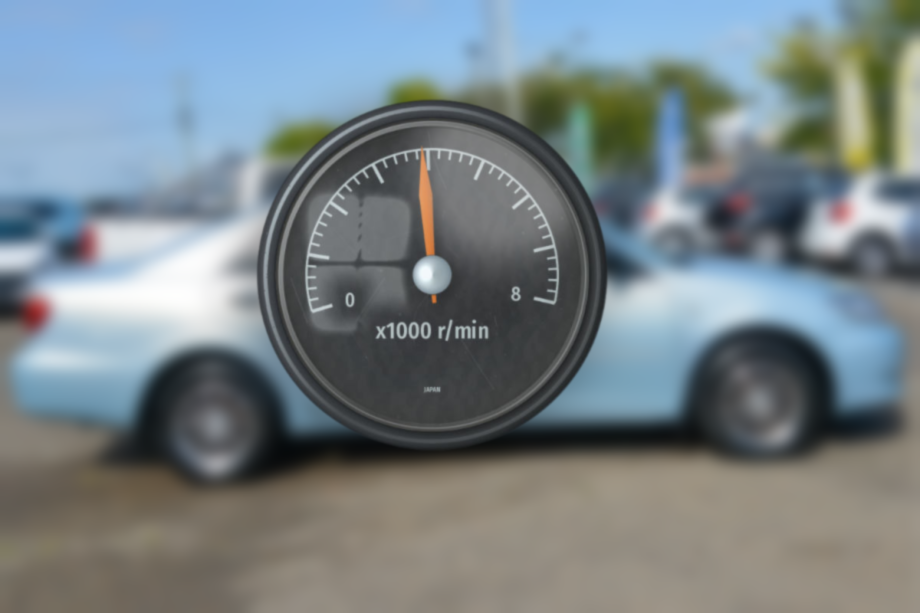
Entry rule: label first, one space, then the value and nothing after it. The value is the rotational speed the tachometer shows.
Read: 3900 rpm
